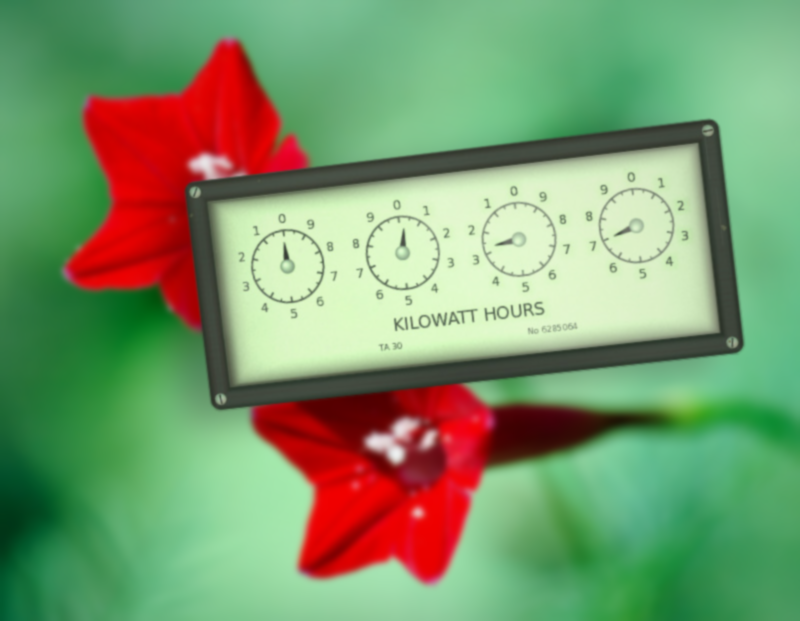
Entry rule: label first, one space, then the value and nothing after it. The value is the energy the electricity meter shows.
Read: 27 kWh
